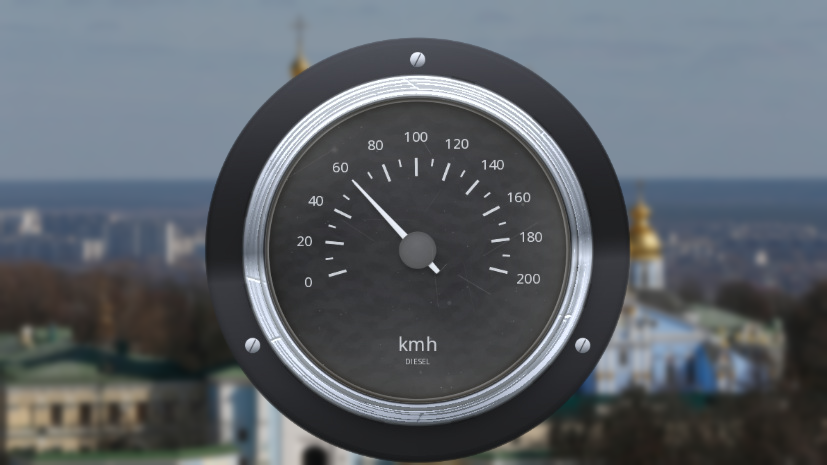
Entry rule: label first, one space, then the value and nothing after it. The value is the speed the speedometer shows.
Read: 60 km/h
